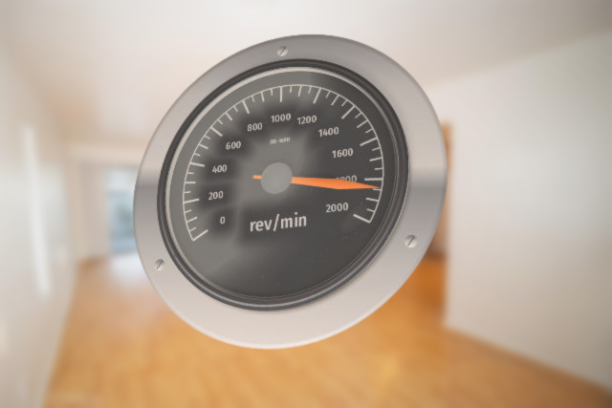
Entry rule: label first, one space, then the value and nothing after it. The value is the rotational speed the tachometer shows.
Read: 1850 rpm
